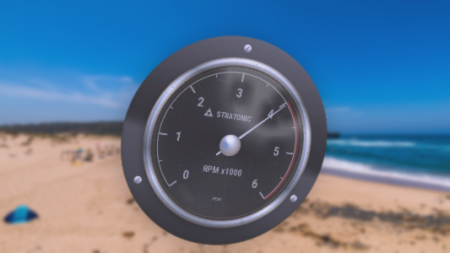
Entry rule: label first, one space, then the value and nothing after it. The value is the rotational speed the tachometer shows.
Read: 4000 rpm
